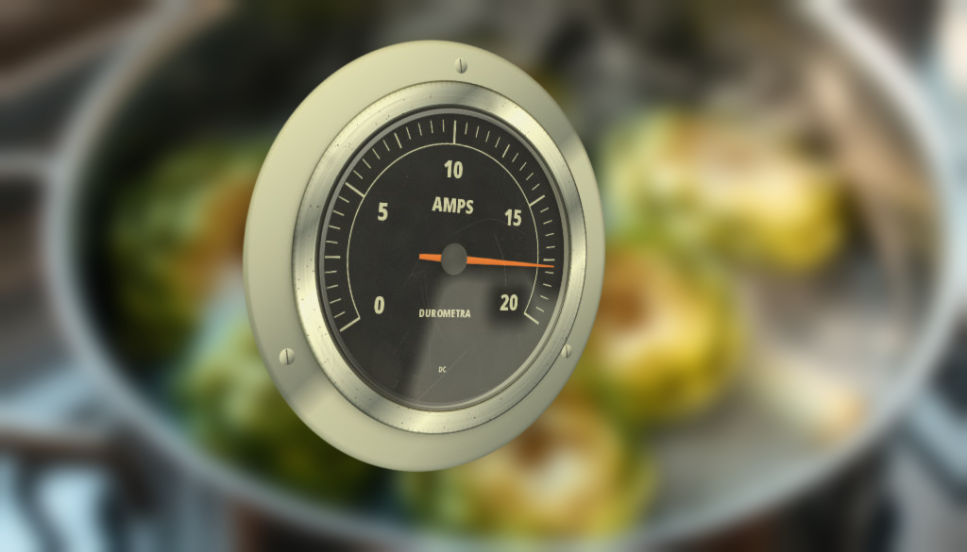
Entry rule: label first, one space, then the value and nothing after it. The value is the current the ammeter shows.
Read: 17.75 A
